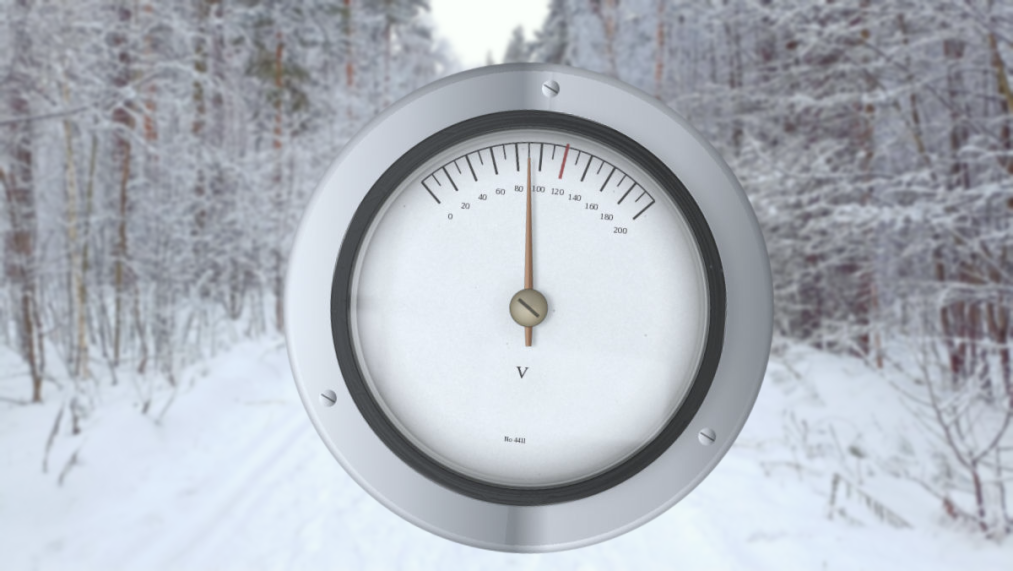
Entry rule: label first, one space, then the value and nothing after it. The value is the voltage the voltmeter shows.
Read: 90 V
